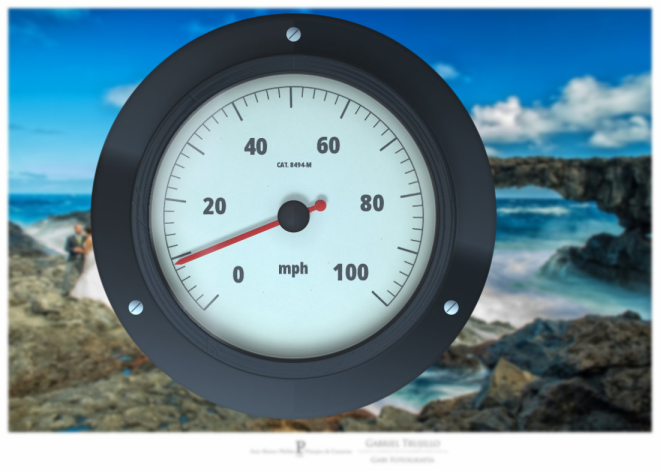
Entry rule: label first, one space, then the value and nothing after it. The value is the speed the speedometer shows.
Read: 9 mph
